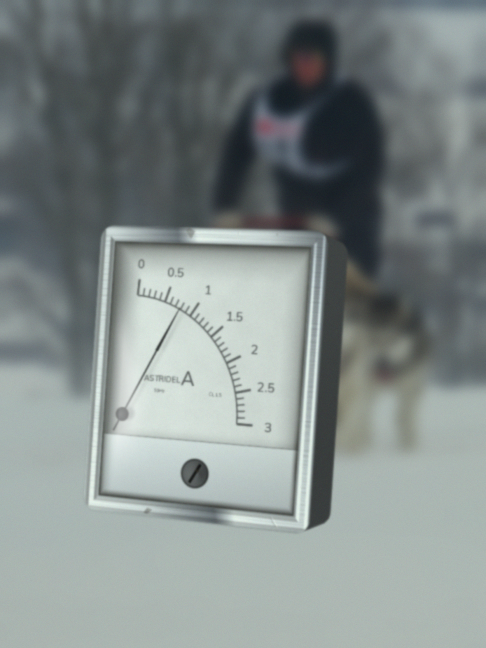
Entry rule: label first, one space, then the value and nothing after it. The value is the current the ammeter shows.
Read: 0.8 A
